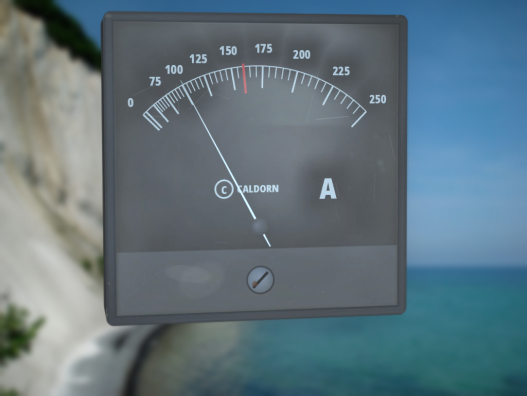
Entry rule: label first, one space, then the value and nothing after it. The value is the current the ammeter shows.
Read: 100 A
